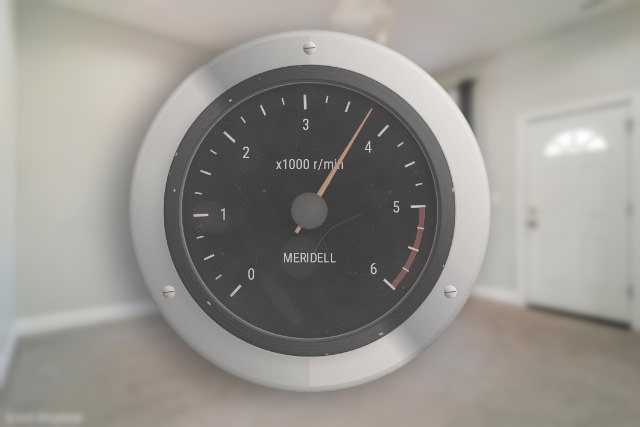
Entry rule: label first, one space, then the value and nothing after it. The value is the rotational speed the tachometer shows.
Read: 3750 rpm
